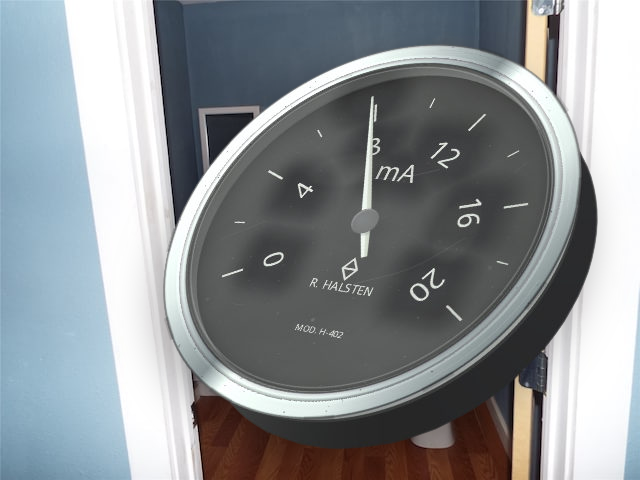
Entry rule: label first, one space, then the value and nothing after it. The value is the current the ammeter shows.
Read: 8 mA
